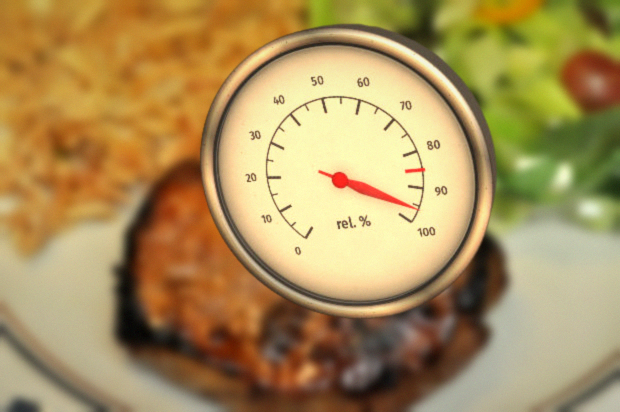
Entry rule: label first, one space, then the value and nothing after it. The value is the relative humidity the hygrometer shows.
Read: 95 %
